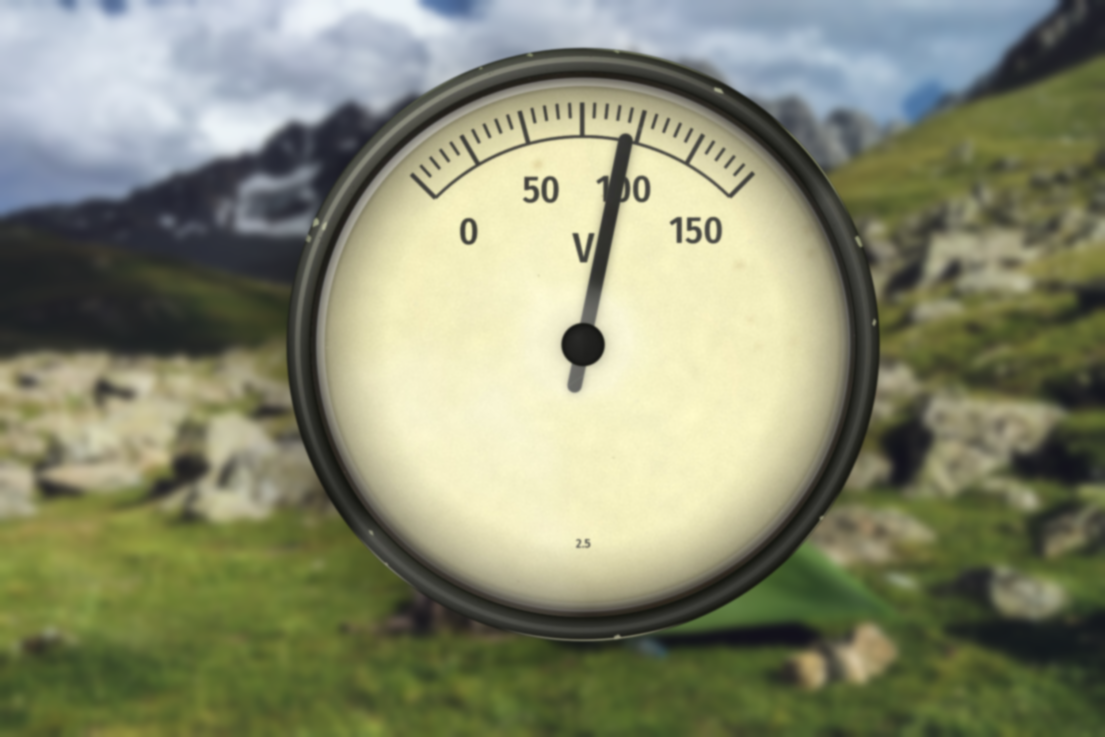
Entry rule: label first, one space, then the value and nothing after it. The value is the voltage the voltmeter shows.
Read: 95 V
